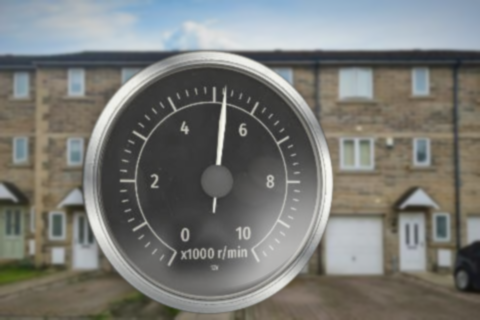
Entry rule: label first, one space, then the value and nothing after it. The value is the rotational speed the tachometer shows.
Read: 5200 rpm
